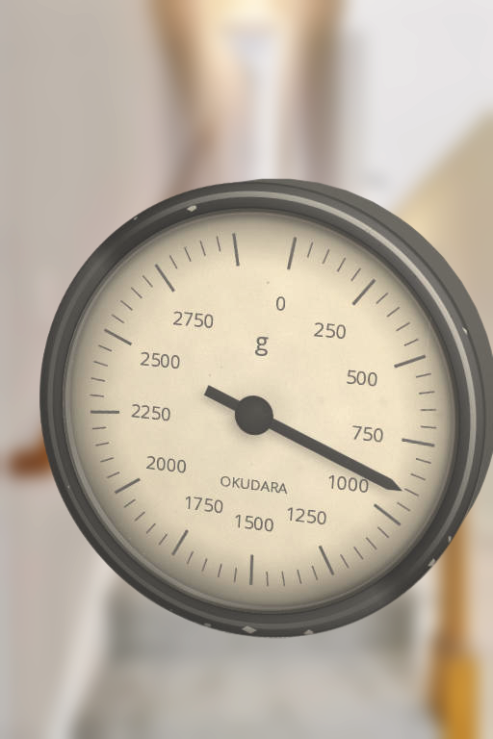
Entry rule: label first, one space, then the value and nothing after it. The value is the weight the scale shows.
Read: 900 g
